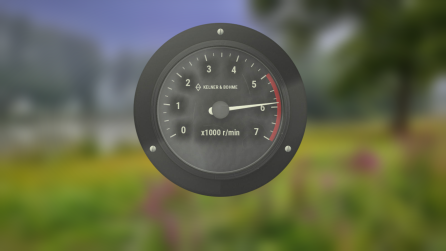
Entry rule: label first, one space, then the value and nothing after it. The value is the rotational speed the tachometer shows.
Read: 5875 rpm
